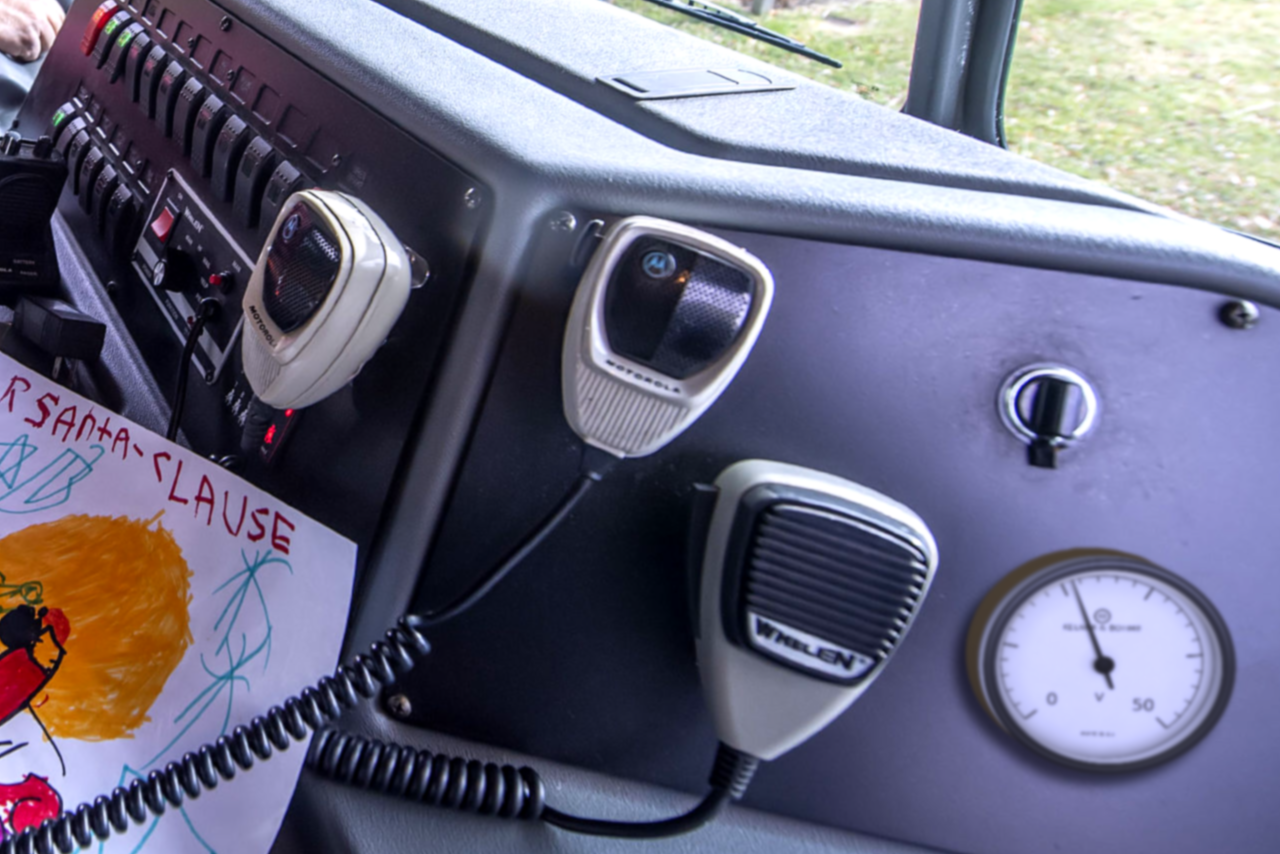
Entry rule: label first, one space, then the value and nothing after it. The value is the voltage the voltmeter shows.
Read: 21 V
